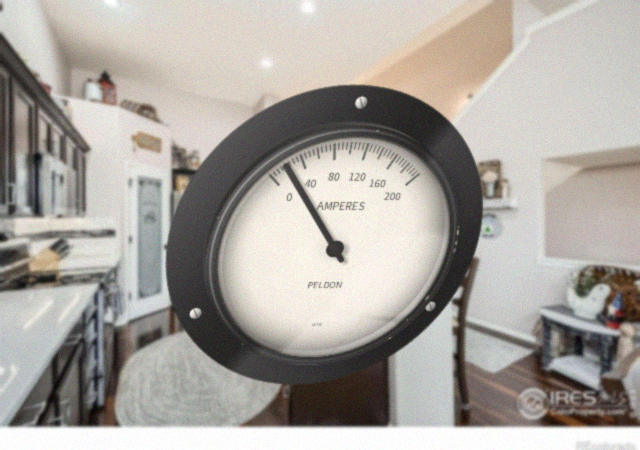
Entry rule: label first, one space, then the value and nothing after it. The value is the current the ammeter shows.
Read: 20 A
